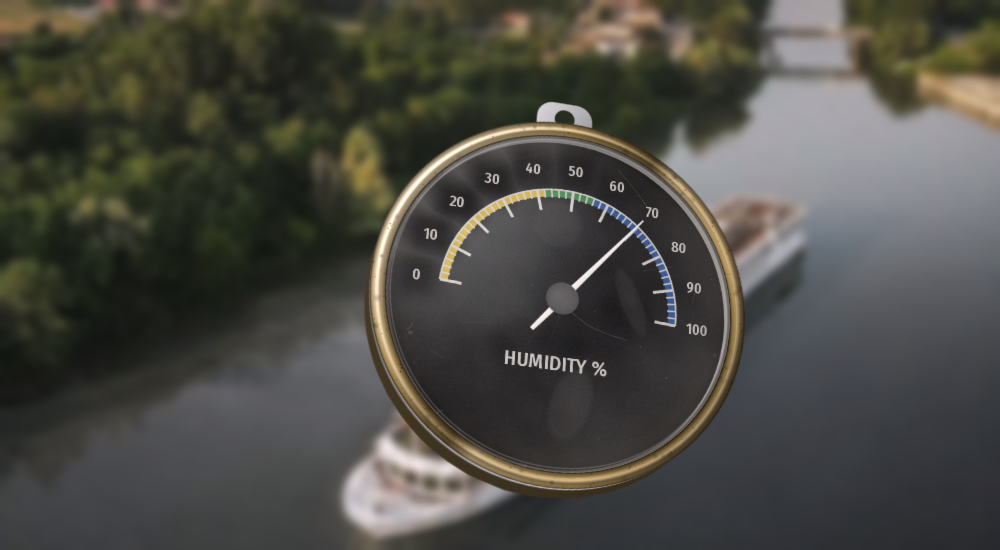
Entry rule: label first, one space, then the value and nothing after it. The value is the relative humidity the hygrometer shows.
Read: 70 %
